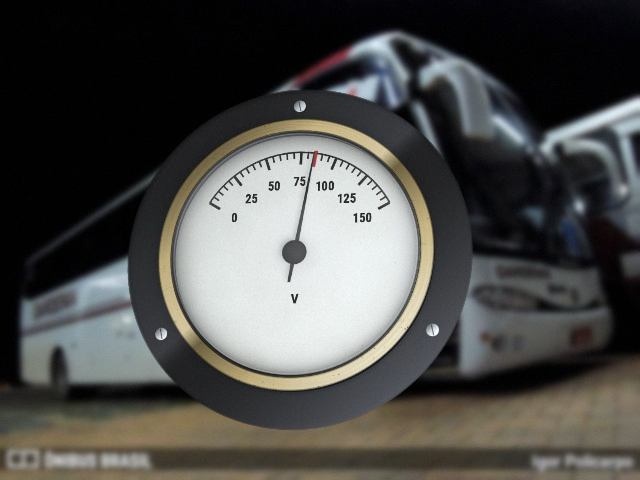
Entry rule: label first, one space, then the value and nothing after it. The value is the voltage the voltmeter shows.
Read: 85 V
